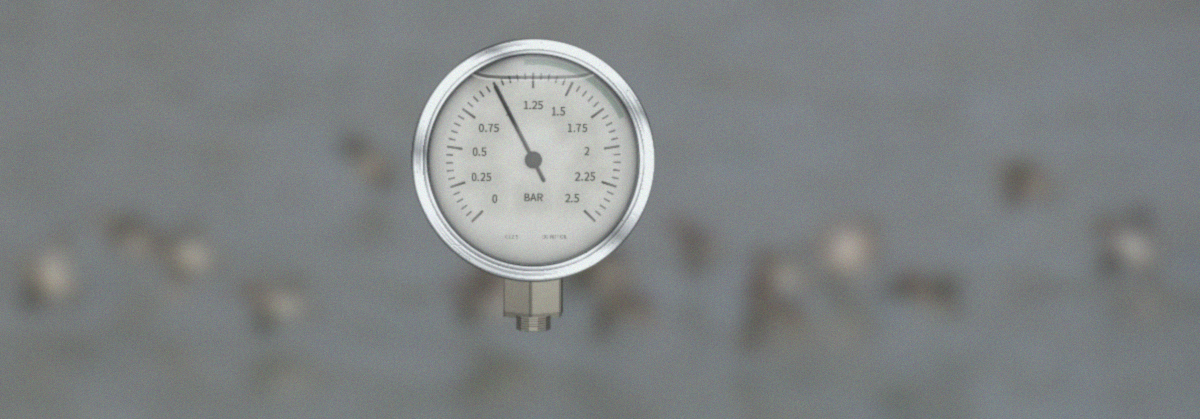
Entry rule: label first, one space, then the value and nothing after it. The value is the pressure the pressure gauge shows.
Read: 1 bar
